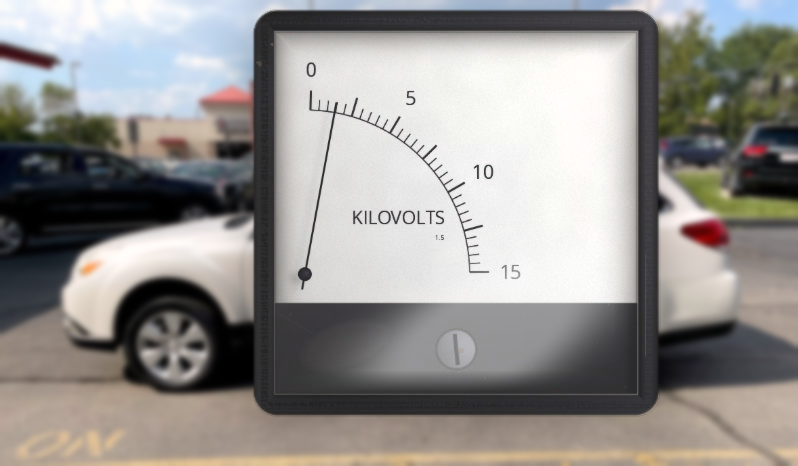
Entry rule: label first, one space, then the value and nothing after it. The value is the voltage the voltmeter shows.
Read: 1.5 kV
